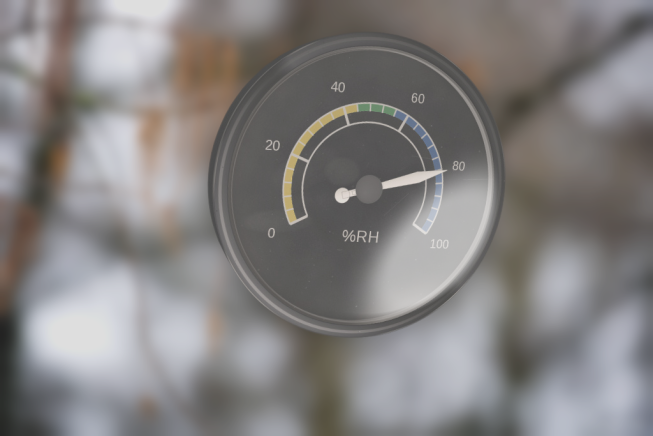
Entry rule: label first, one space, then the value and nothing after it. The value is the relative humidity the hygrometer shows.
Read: 80 %
